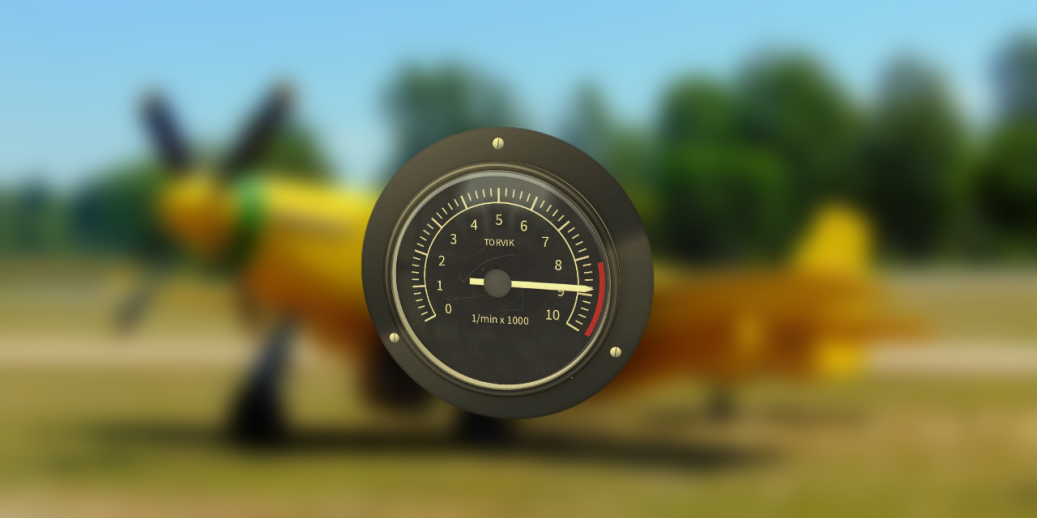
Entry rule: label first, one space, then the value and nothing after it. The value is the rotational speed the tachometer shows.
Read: 8800 rpm
